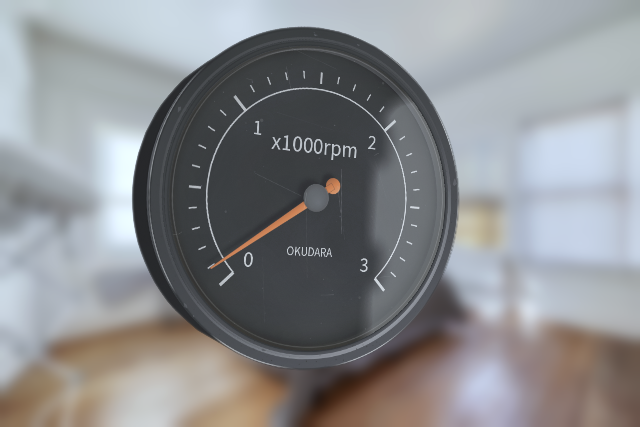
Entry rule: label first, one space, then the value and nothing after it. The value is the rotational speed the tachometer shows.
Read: 100 rpm
